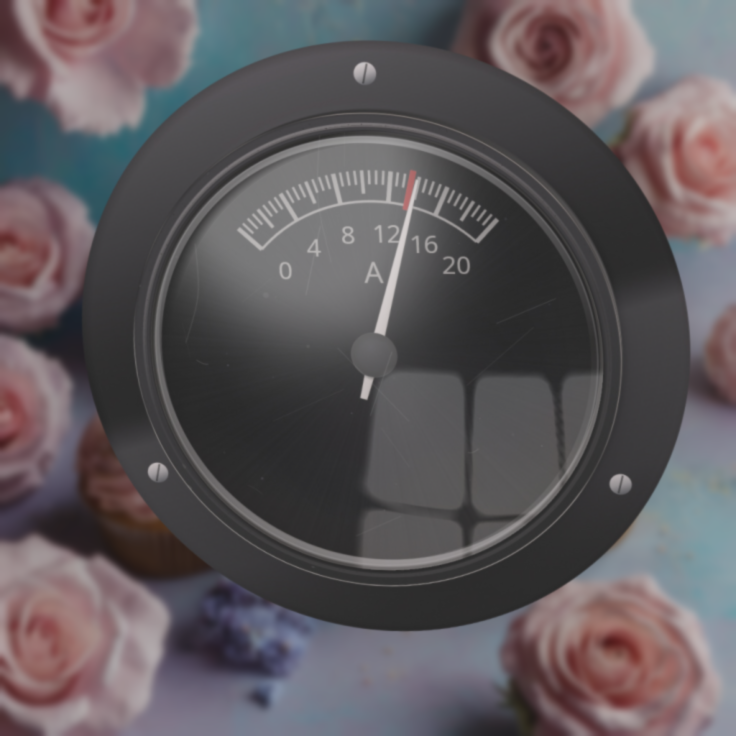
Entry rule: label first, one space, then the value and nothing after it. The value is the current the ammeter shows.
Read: 14 A
